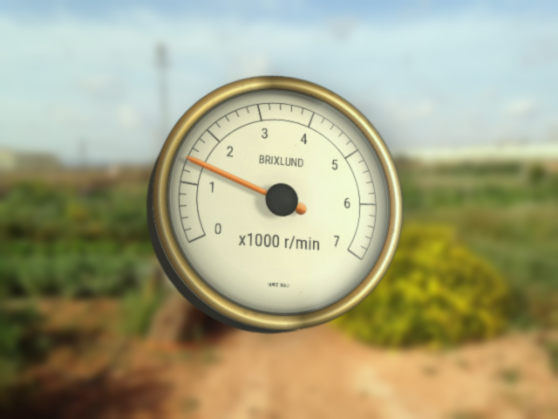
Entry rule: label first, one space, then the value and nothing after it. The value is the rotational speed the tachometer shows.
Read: 1400 rpm
